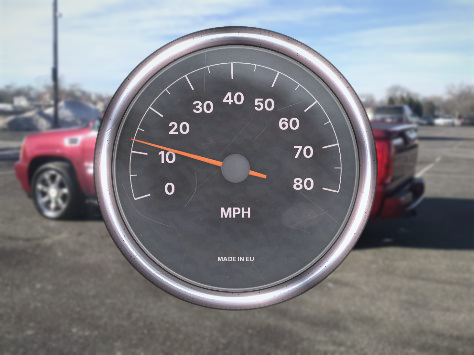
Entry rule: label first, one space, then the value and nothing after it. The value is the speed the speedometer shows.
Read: 12.5 mph
